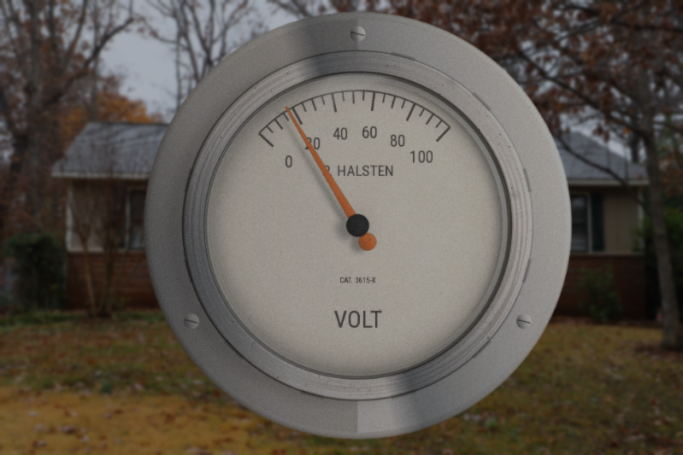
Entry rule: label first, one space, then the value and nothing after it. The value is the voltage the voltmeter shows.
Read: 17.5 V
